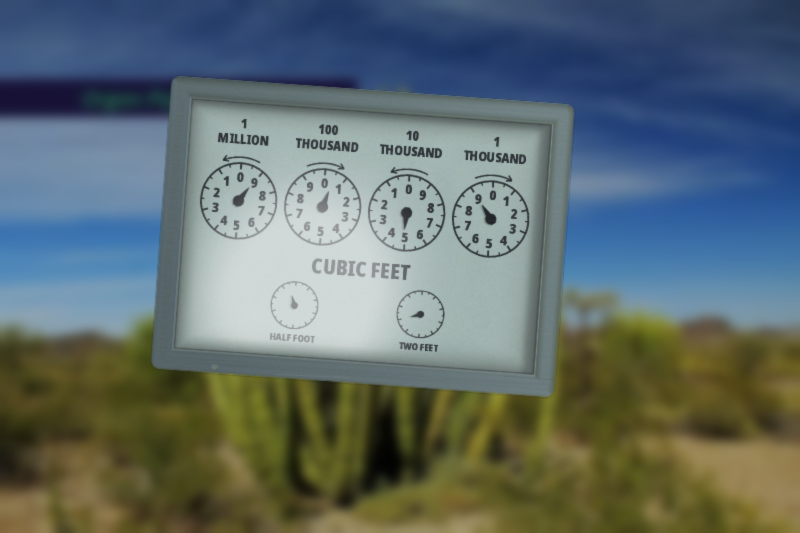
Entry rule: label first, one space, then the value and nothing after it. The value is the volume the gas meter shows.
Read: 904900 ft³
